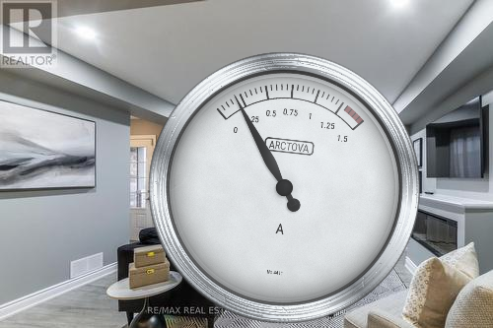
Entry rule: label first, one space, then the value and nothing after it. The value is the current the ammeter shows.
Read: 0.2 A
